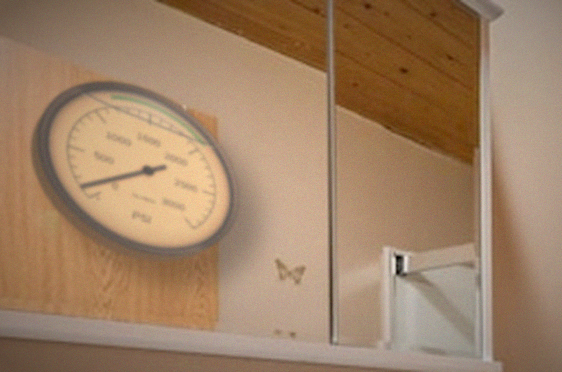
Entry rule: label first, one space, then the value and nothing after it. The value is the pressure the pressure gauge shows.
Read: 100 psi
